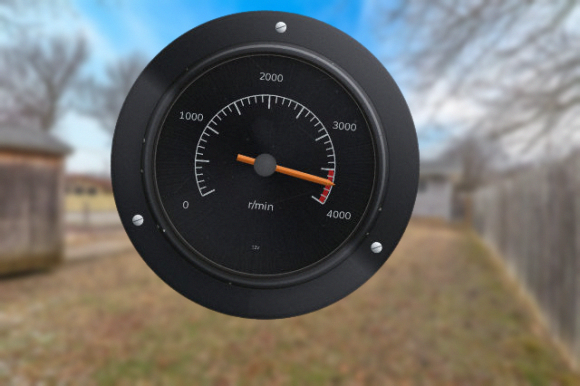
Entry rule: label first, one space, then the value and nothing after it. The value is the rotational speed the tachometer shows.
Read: 3700 rpm
